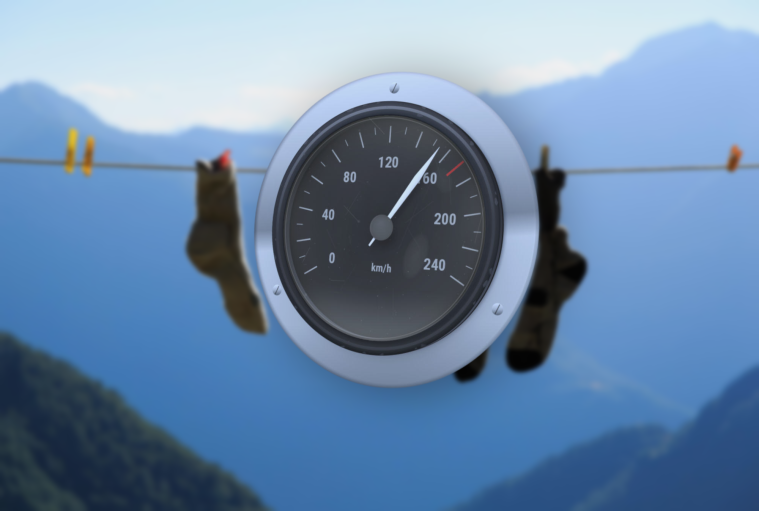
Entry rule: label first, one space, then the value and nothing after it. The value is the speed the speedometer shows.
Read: 155 km/h
